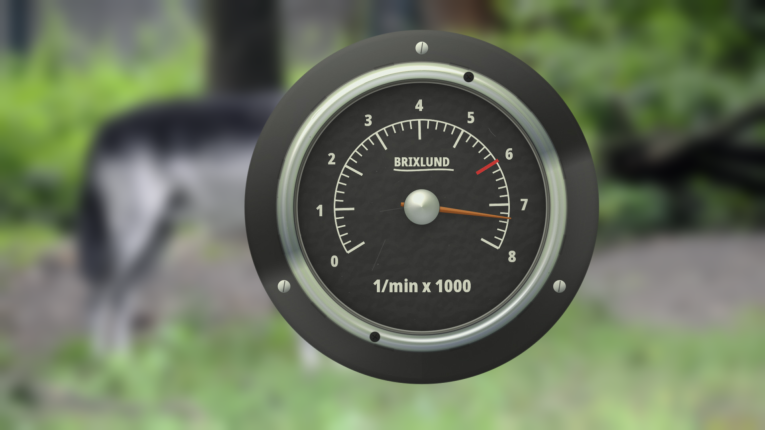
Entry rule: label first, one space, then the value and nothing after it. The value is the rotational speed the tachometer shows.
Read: 7300 rpm
